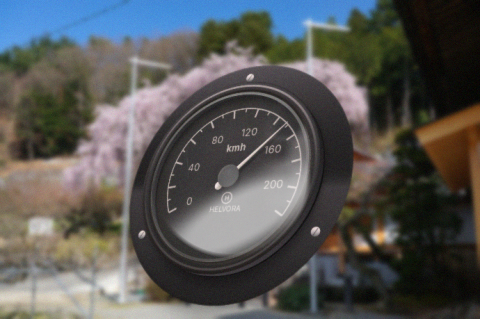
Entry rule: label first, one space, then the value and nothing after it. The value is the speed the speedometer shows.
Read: 150 km/h
